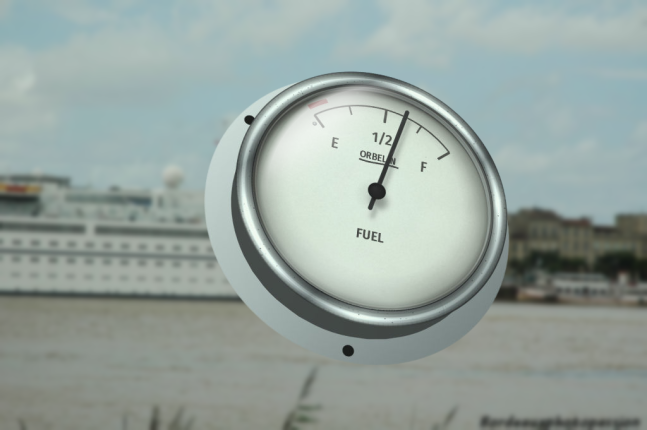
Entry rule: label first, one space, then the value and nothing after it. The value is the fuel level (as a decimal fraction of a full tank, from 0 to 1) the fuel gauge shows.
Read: 0.625
